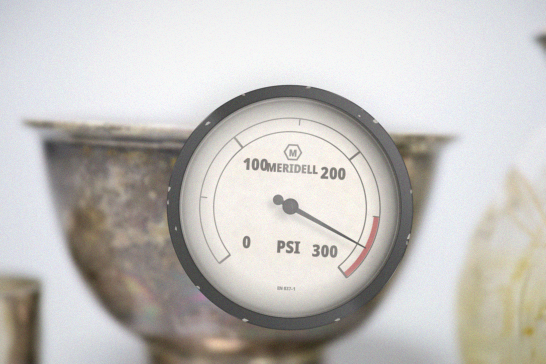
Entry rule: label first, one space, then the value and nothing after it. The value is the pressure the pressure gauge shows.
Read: 275 psi
